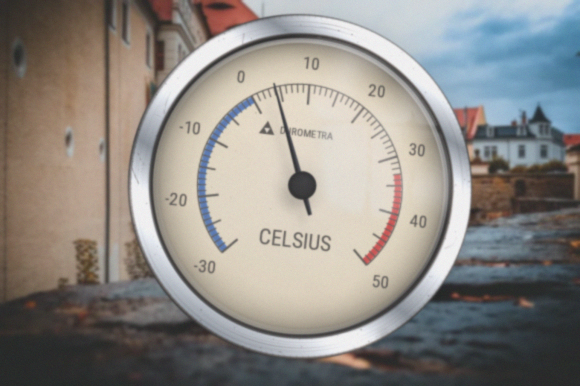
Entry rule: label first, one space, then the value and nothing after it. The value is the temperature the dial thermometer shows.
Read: 4 °C
